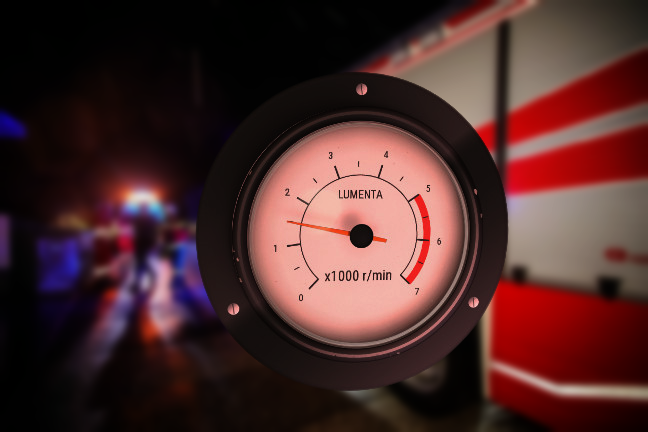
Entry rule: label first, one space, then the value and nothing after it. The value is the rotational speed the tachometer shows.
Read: 1500 rpm
